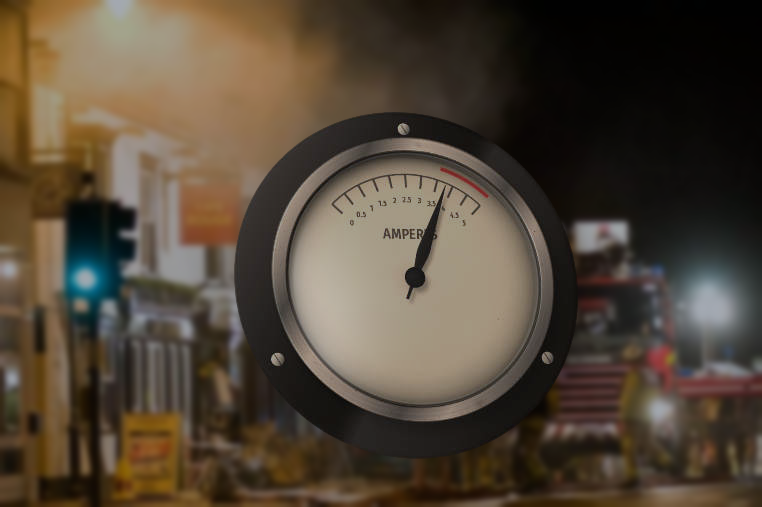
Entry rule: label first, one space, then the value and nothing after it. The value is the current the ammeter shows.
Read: 3.75 A
